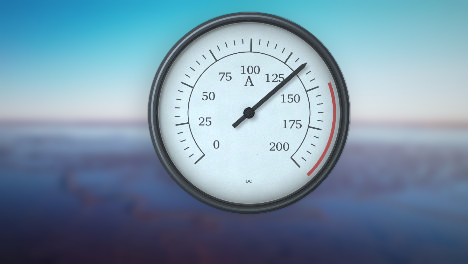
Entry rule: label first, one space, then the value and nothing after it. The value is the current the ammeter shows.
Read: 135 A
